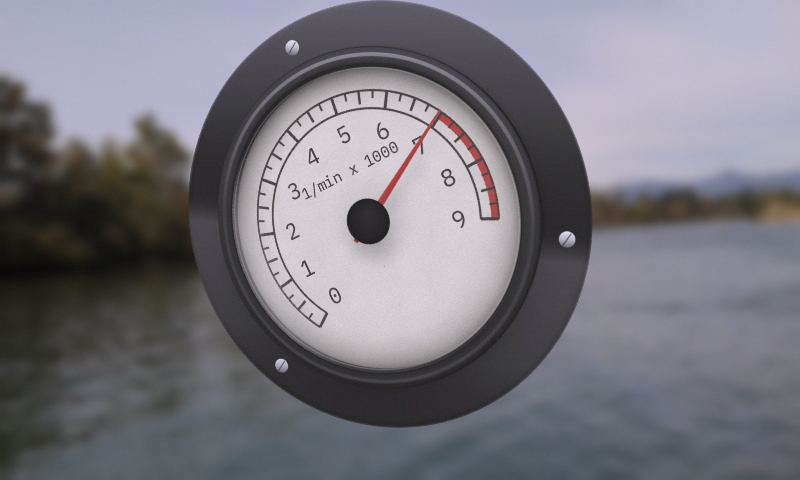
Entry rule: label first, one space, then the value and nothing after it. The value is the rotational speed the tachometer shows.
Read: 7000 rpm
